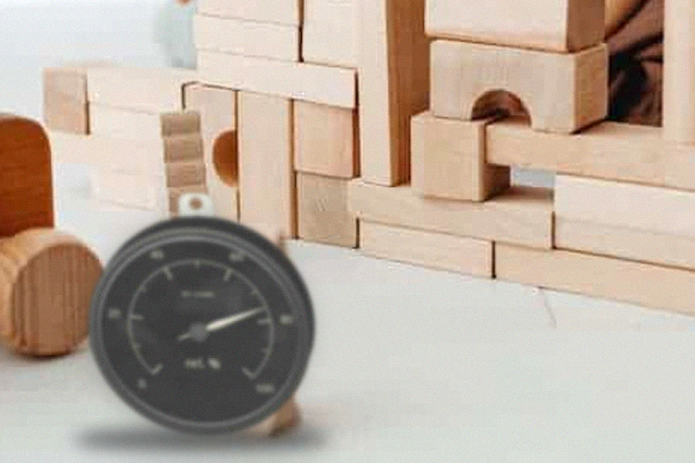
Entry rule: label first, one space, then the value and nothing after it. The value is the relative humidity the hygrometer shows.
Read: 75 %
